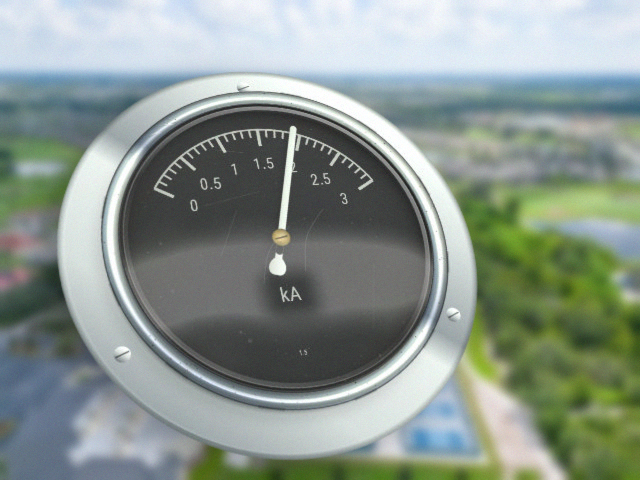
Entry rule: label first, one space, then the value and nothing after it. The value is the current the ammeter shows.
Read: 1.9 kA
